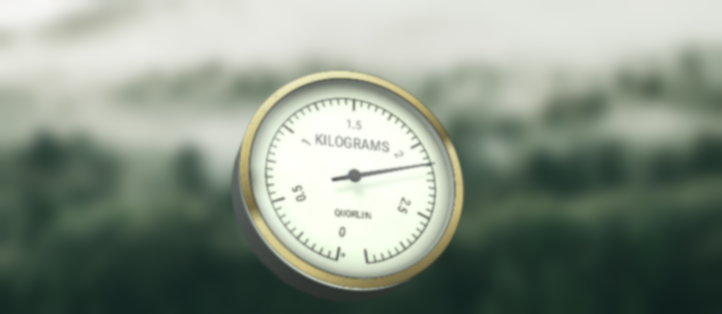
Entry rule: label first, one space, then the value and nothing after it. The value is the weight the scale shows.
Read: 2.15 kg
